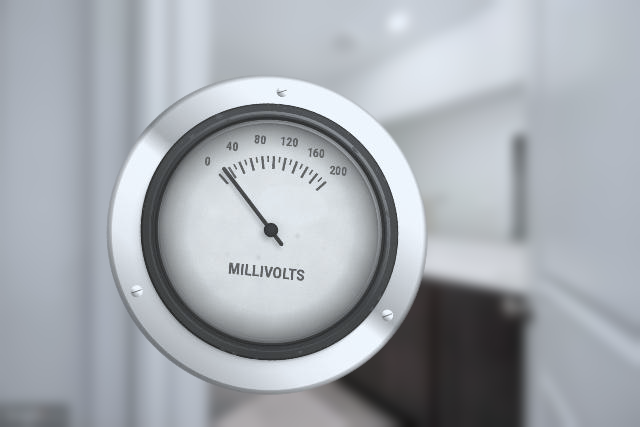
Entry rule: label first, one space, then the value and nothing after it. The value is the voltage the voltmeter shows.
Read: 10 mV
